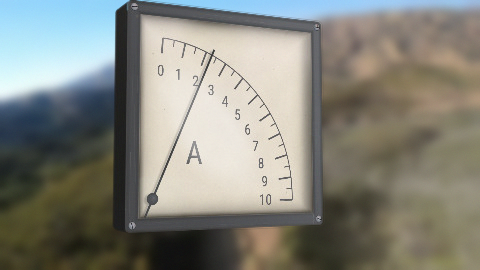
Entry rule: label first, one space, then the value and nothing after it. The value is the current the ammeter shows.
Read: 2.25 A
